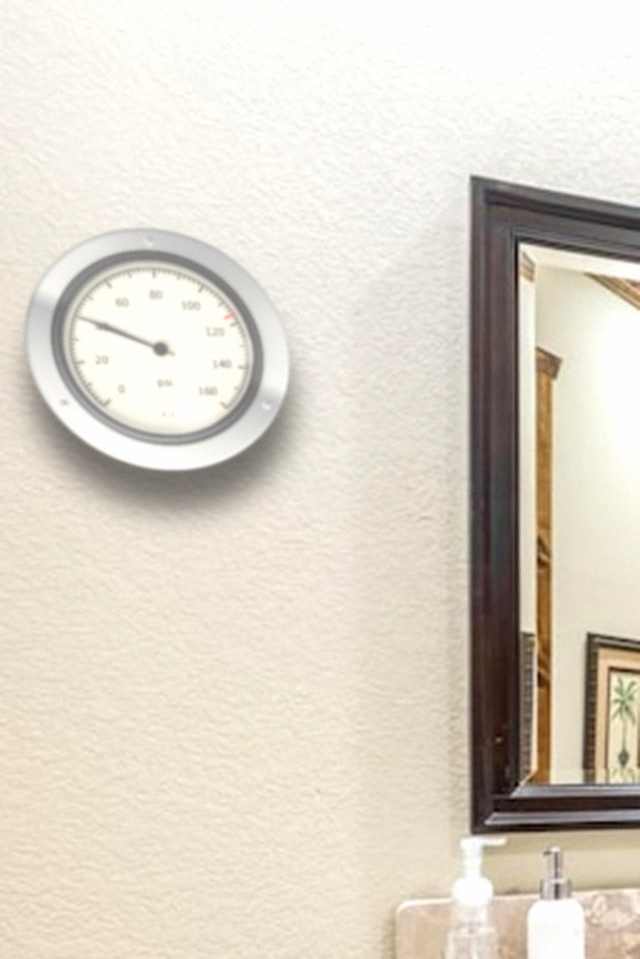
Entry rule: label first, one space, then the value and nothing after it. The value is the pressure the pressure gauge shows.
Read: 40 psi
